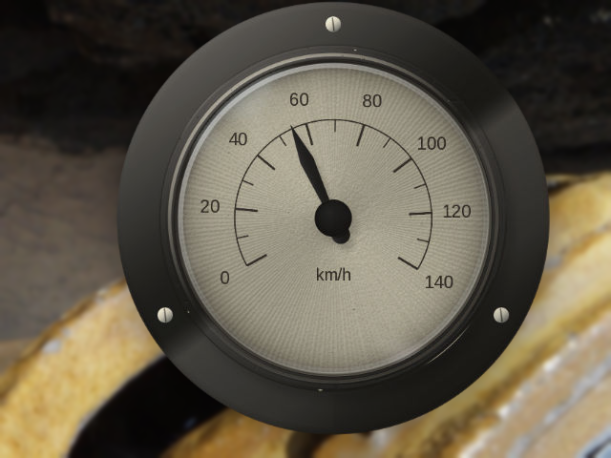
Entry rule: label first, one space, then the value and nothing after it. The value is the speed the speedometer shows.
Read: 55 km/h
